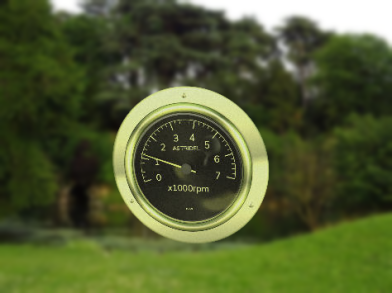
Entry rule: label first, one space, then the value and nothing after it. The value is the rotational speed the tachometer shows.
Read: 1200 rpm
